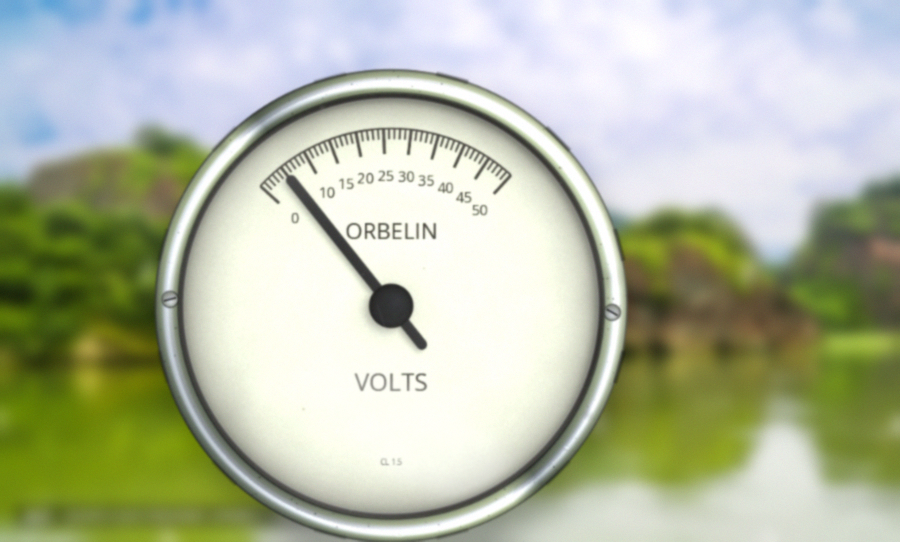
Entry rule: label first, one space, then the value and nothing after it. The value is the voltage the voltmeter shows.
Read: 5 V
